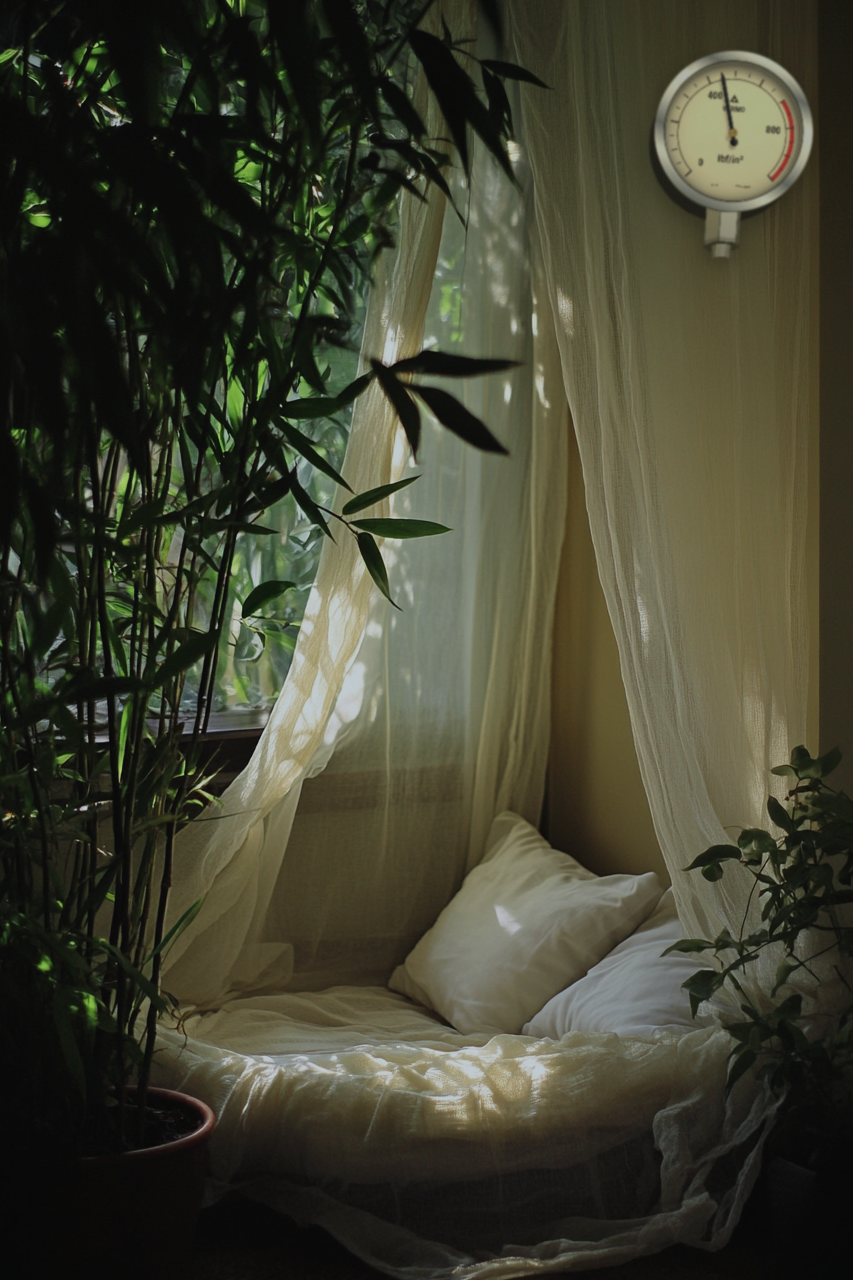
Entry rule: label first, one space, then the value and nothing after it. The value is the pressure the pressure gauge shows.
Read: 450 psi
